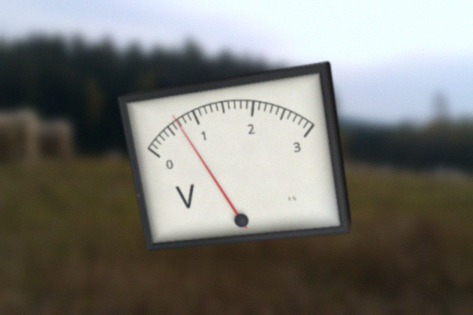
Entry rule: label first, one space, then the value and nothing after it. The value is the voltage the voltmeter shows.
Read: 0.7 V
